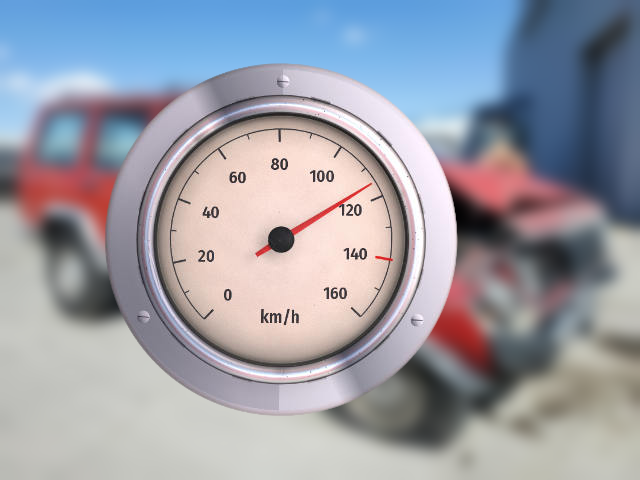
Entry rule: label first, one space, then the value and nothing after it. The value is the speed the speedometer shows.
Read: 115 km/h
